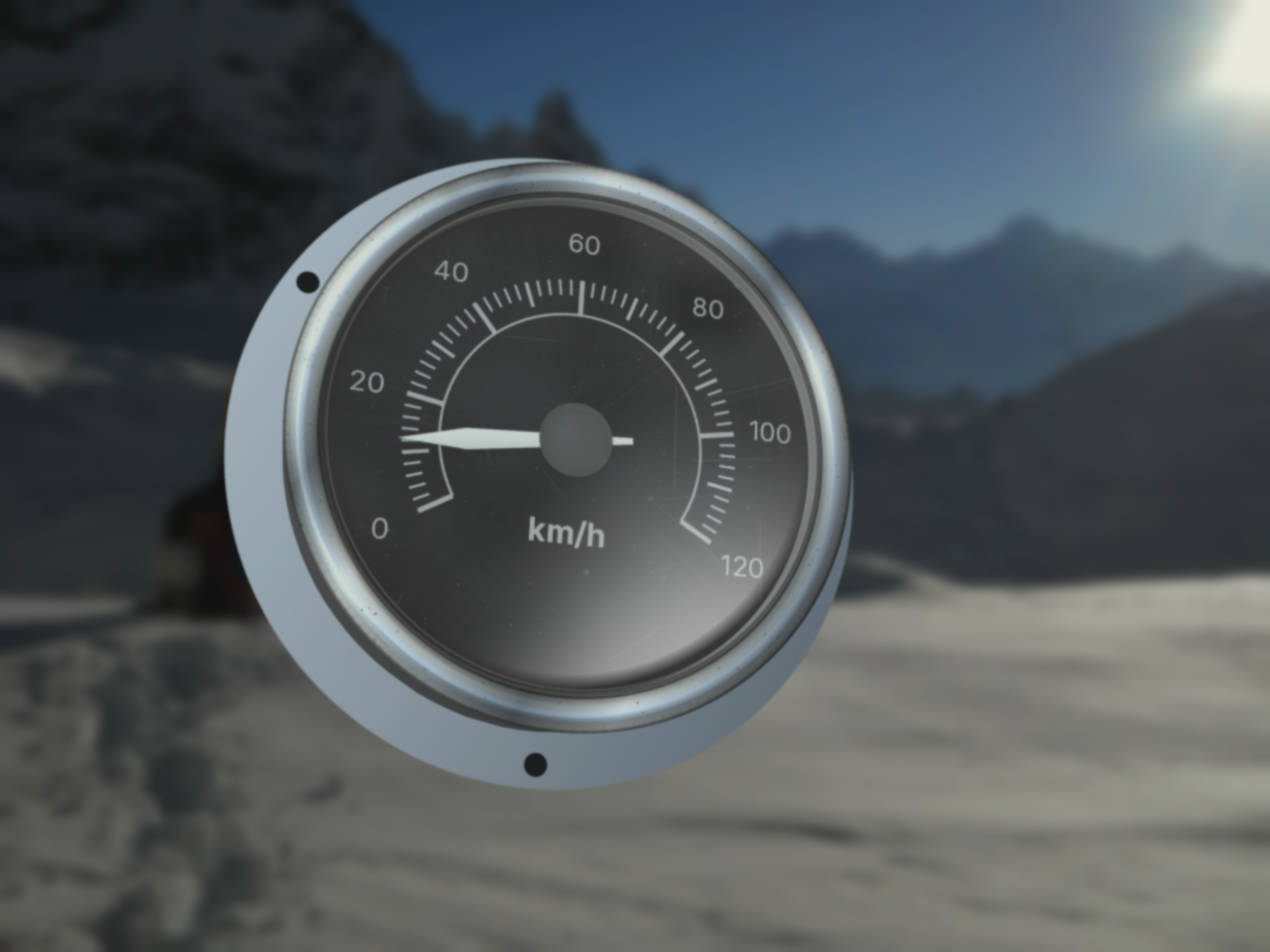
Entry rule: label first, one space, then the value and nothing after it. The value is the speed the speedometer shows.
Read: 12 km/h
